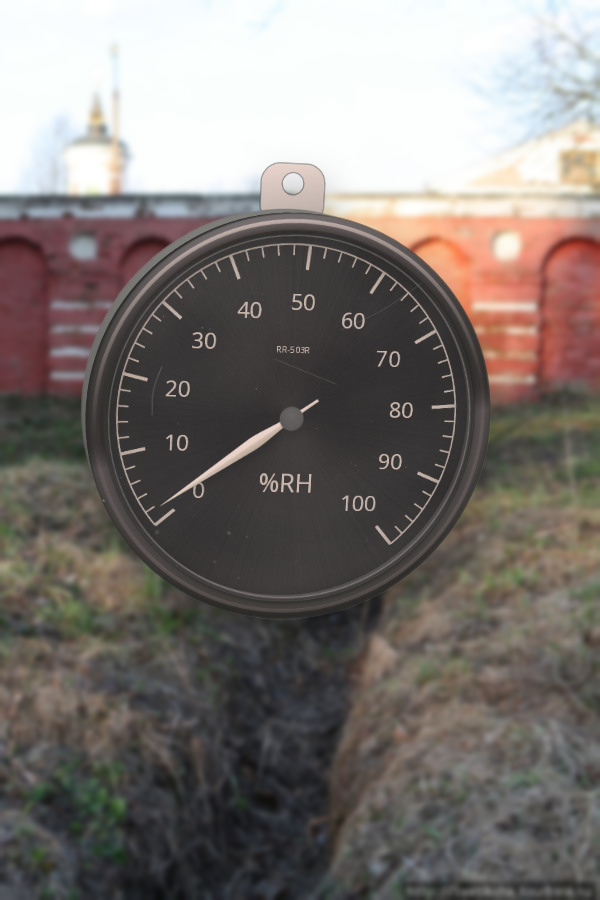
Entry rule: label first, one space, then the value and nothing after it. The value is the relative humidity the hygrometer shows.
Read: 2 %
